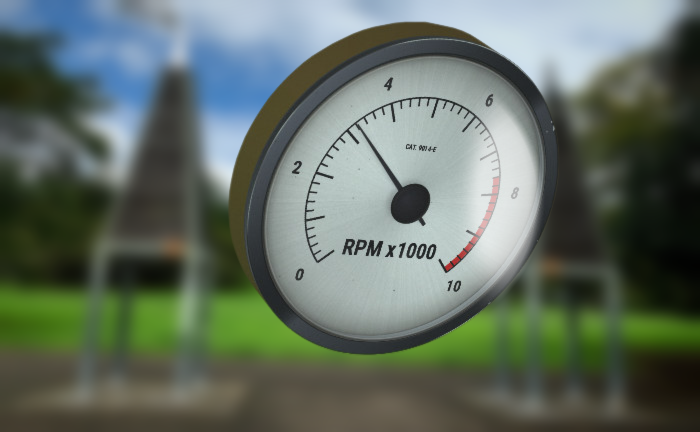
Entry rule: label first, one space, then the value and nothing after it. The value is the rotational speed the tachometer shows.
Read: 3200 rpm
